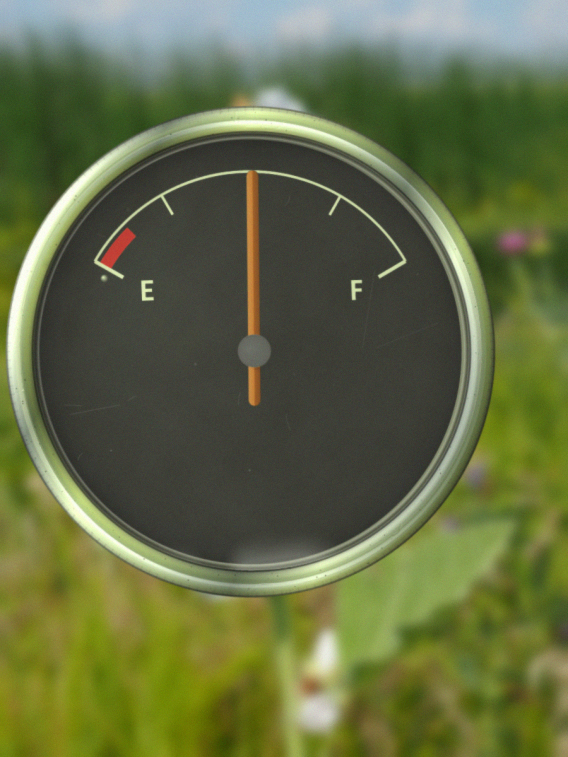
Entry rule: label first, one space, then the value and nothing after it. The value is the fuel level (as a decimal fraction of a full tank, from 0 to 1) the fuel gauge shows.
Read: 0.5
